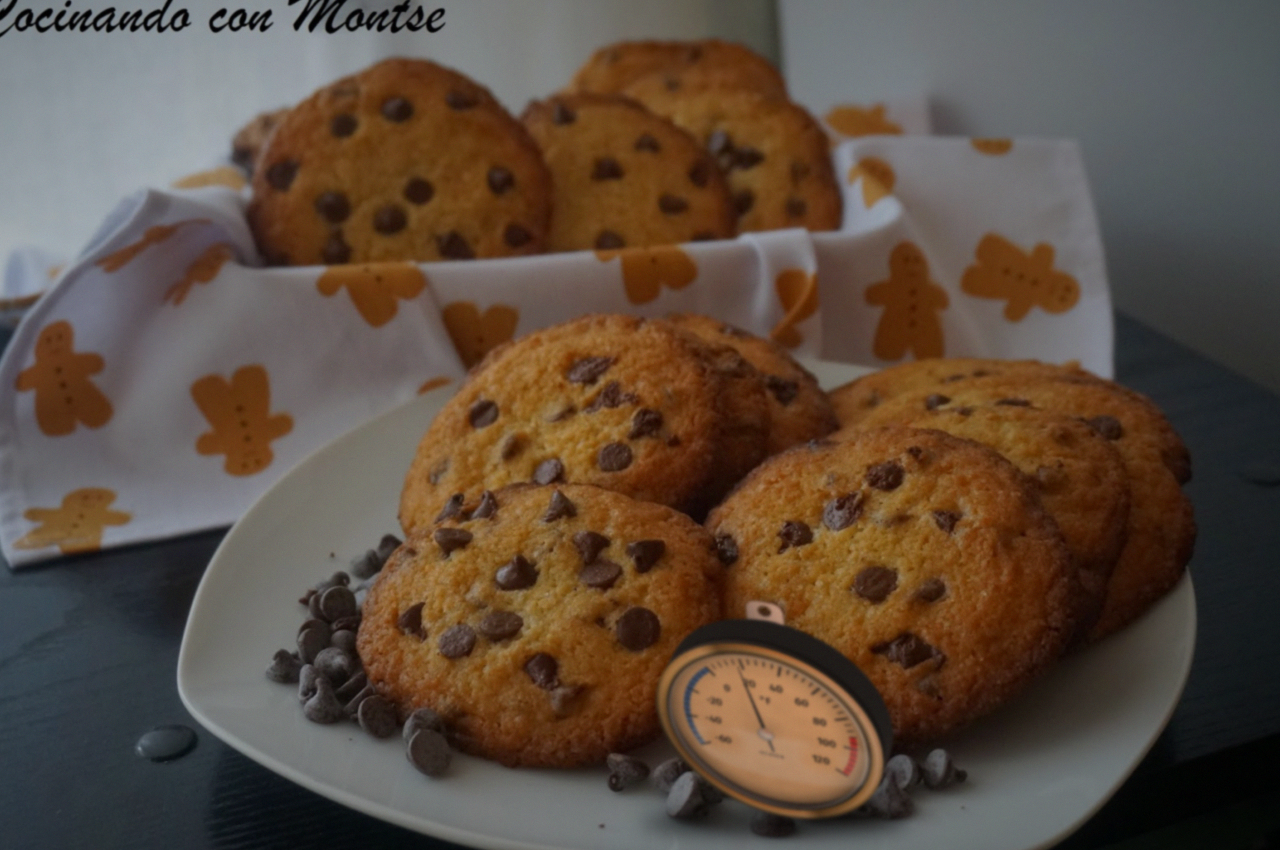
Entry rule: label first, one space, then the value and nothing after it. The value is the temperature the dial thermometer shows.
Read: 20 °F
